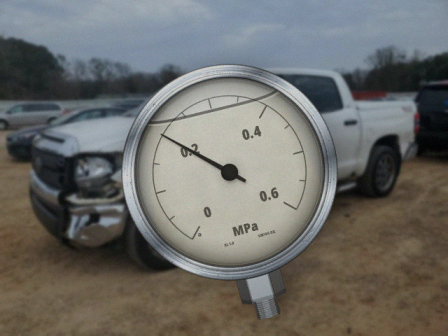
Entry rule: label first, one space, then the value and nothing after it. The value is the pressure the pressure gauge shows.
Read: 0.2 MPa
